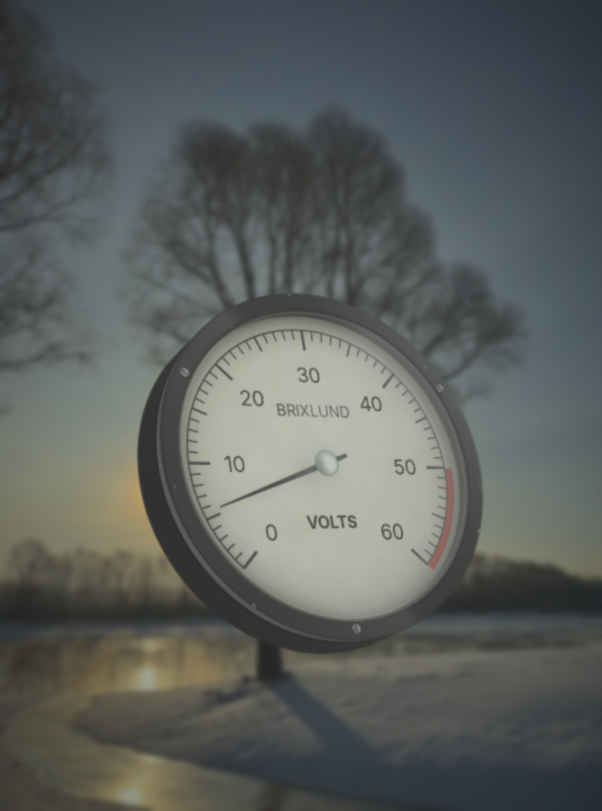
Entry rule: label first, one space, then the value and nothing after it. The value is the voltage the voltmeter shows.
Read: 5.5 V
